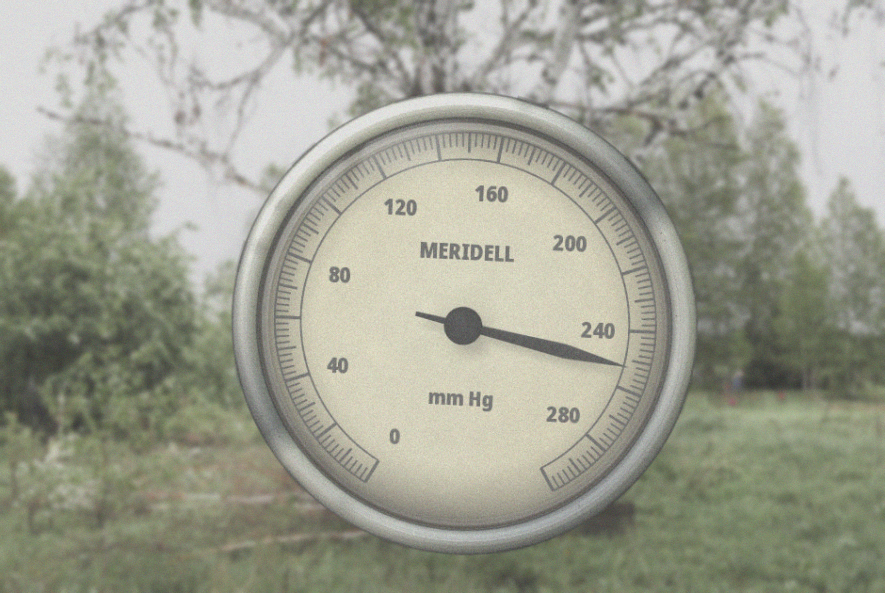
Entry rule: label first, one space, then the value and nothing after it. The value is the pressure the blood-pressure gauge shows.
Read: 252 mmHg
